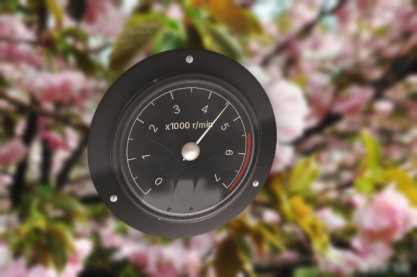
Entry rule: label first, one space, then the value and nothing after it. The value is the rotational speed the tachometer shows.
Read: 4500 rpm
